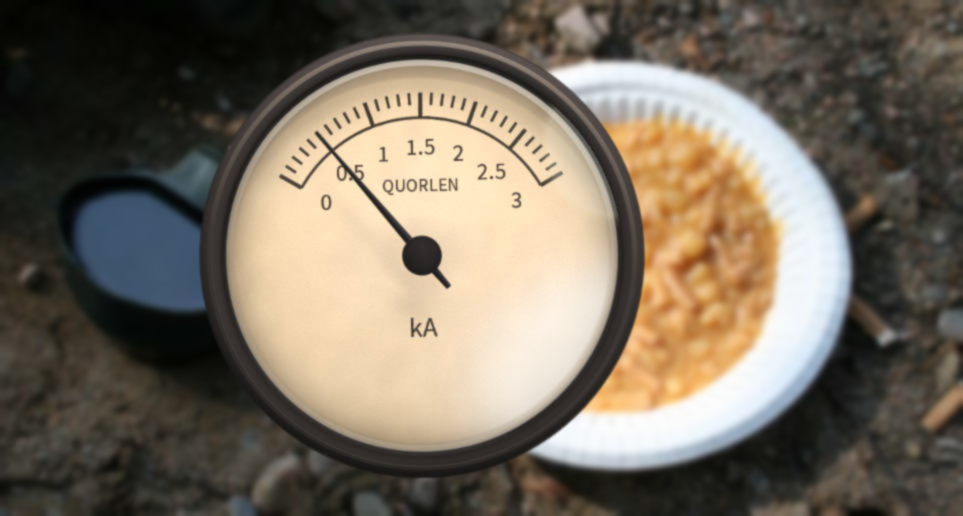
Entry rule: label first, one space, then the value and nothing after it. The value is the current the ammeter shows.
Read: 0.5 kA
